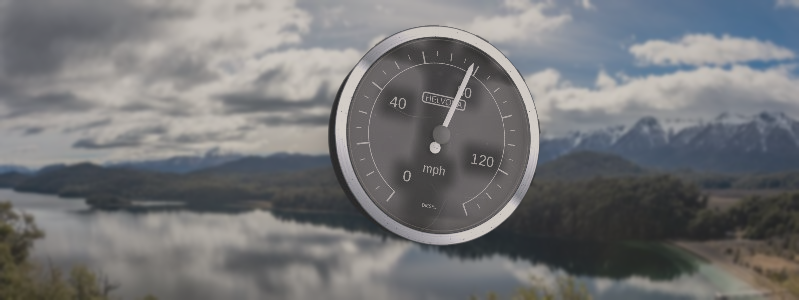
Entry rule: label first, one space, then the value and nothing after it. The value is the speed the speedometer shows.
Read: 77.5 mph
